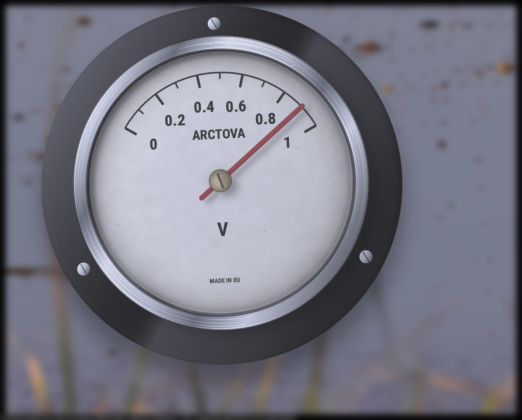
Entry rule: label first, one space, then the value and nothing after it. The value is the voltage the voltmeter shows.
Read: 0.9 V
